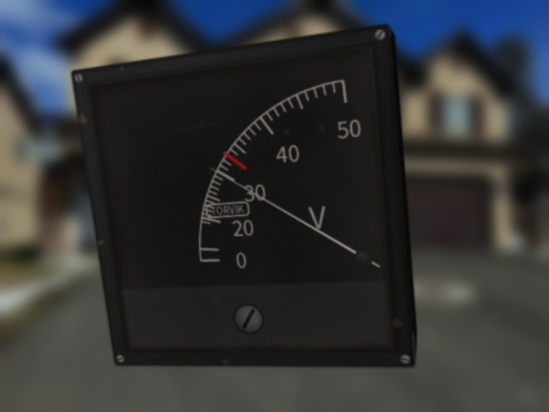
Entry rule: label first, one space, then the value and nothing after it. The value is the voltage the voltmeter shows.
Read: 30 V
